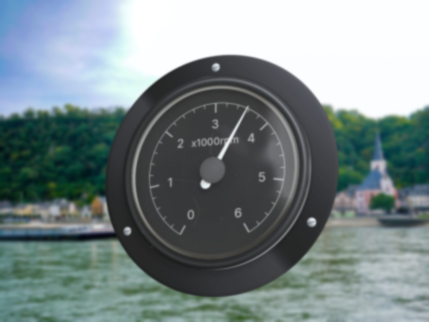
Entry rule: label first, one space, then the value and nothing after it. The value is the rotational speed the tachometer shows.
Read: 3600 rpm
